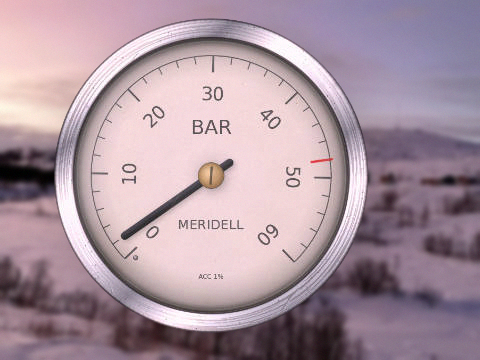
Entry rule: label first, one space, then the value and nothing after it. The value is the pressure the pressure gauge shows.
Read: 2 bar
